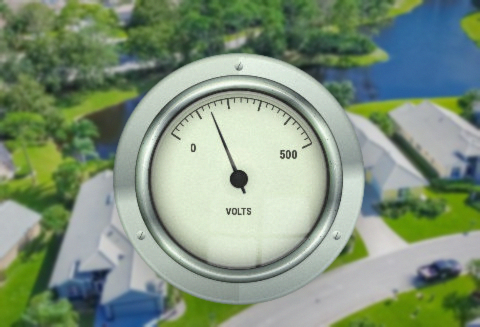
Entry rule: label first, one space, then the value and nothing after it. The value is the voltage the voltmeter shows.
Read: 140 V
